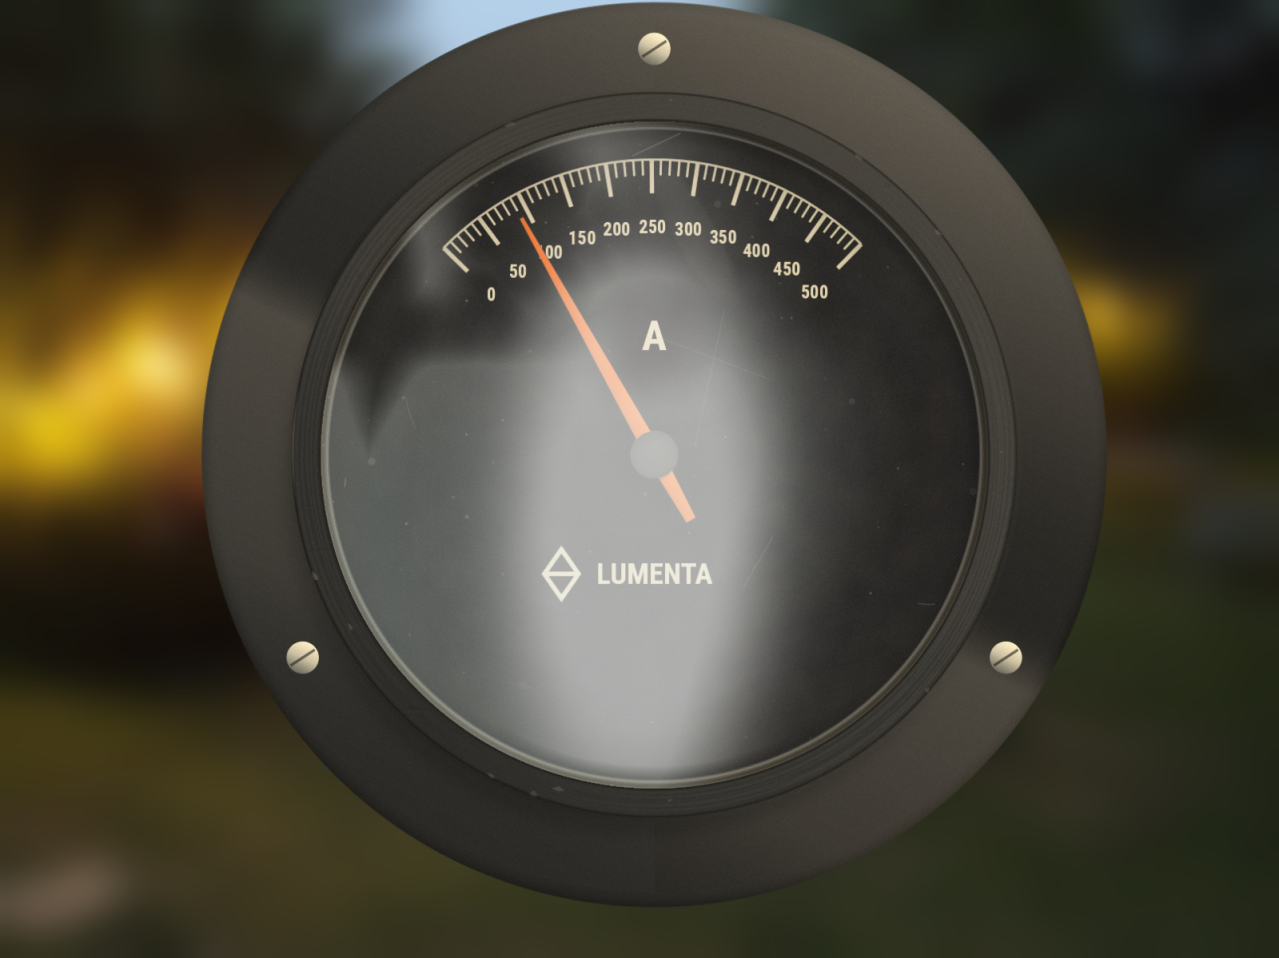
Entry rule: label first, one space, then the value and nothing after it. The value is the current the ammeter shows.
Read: 90 A
